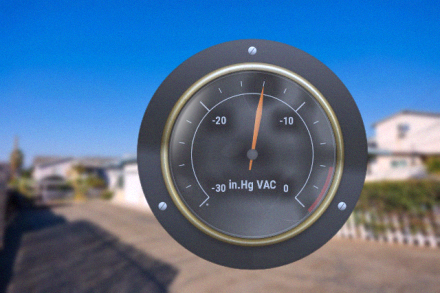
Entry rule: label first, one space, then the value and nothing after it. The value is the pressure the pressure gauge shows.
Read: -14 inHg
